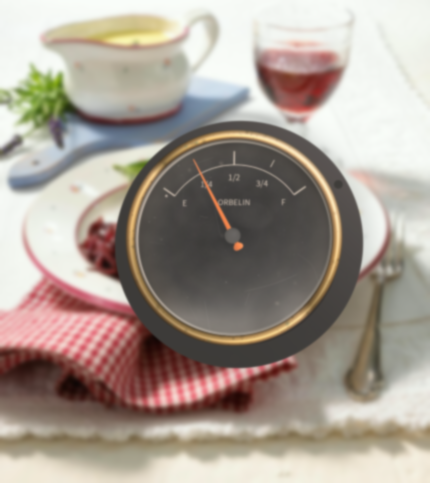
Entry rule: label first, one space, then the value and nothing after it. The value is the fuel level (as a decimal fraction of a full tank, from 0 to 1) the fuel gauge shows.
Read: 0.25
